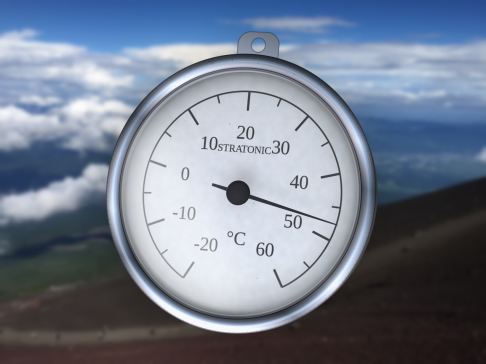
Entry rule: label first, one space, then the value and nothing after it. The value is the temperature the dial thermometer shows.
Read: 47.5 °C
